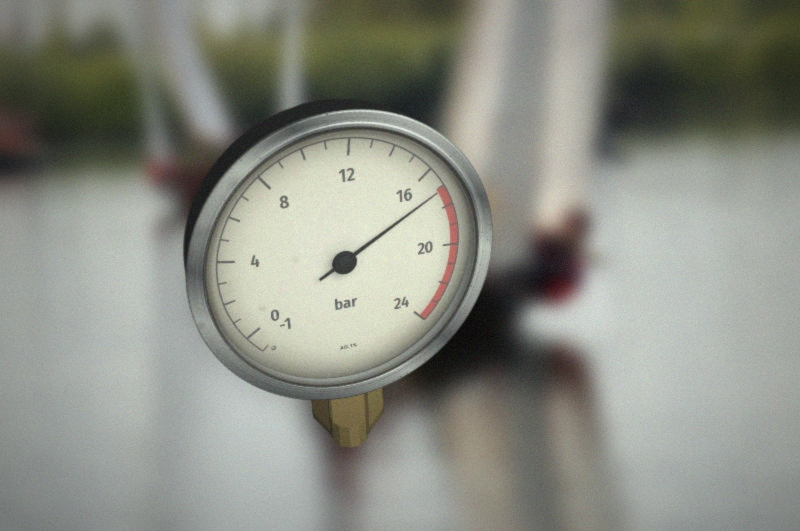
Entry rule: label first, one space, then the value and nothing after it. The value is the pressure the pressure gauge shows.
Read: 17 bar
